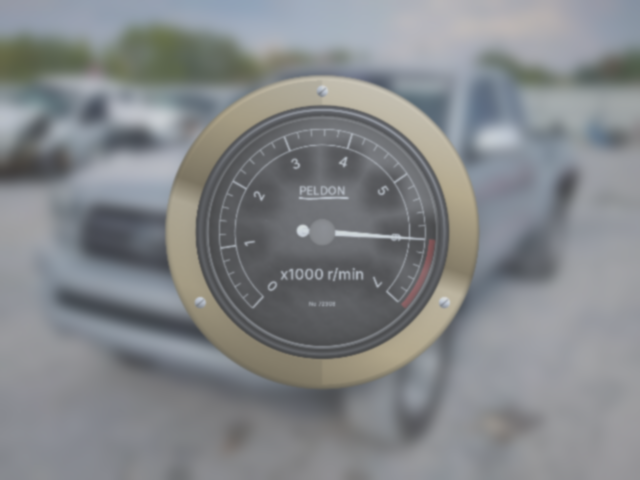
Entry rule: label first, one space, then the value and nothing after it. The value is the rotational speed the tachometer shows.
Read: 6000 rpm
